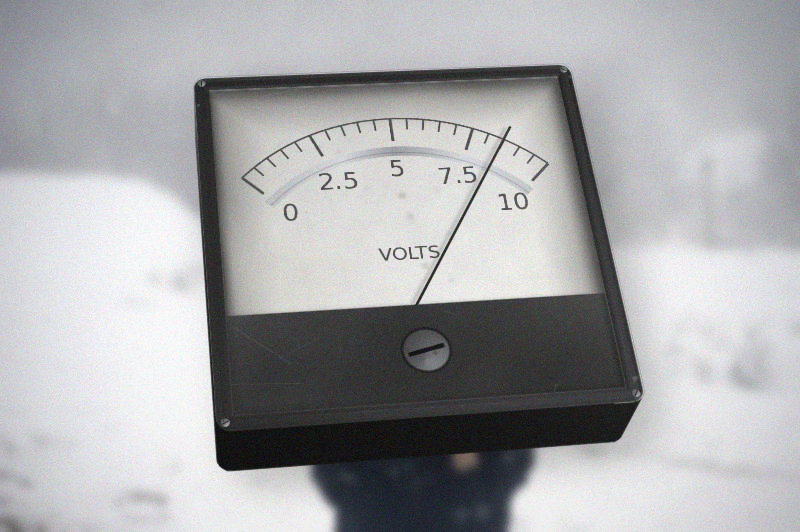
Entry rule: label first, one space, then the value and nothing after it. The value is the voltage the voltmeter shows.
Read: 8.5 V
